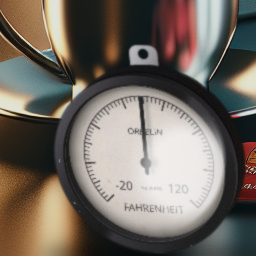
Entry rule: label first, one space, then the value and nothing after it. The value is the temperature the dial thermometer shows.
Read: 50 °F
